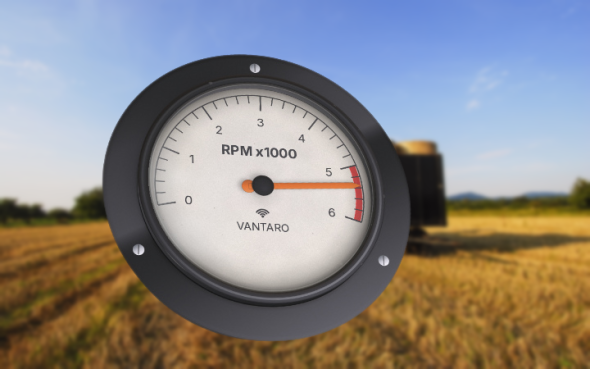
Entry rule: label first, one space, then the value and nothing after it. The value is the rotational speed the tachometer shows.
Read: 5400 rpm
